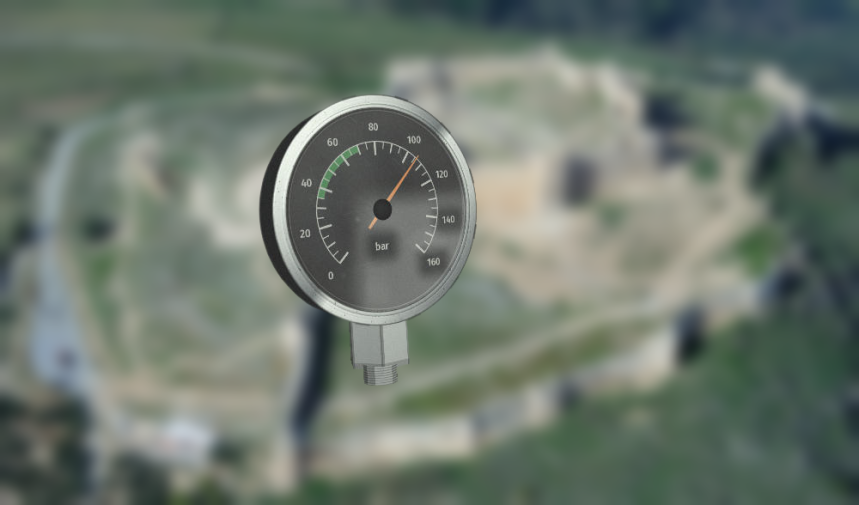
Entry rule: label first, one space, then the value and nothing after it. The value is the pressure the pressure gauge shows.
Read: 105 bar
